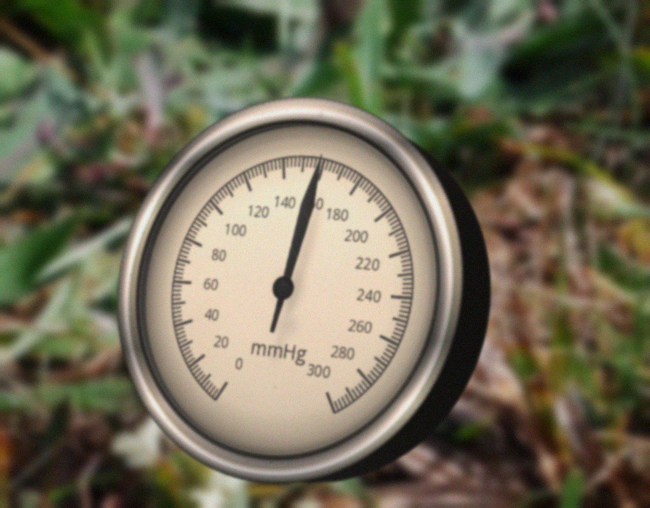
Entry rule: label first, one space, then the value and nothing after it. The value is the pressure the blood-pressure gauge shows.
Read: 160 mmHg
